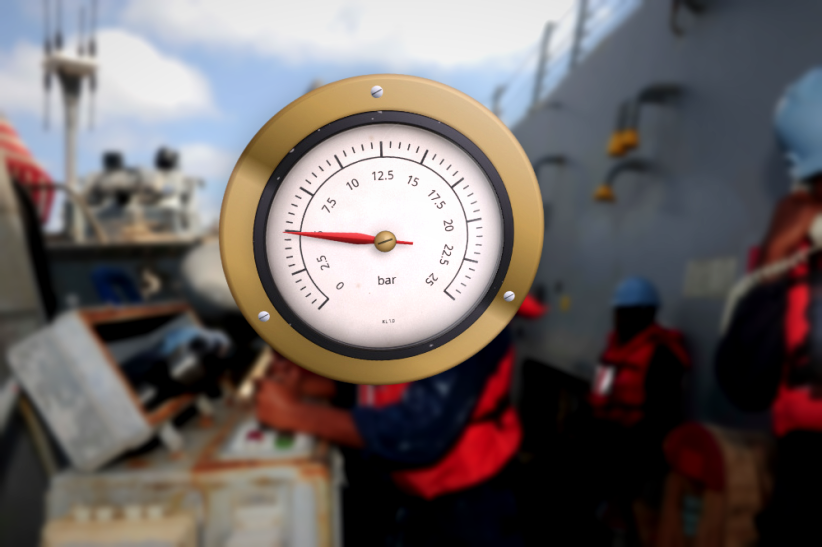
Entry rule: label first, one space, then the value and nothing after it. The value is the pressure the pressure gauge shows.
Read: 5 bar
